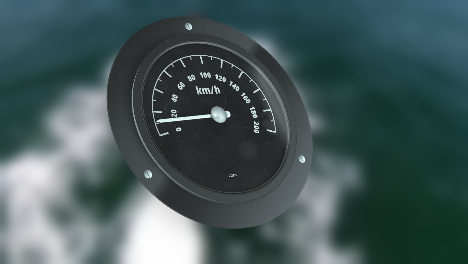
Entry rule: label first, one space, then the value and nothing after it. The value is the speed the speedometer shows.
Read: 10 km/h
